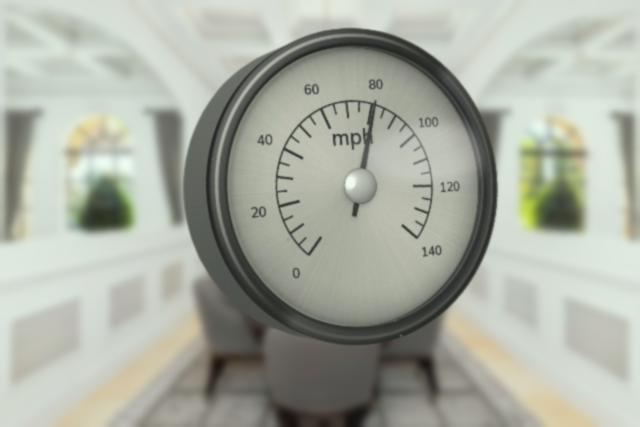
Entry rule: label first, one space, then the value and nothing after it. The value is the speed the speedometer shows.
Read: 80 mph
